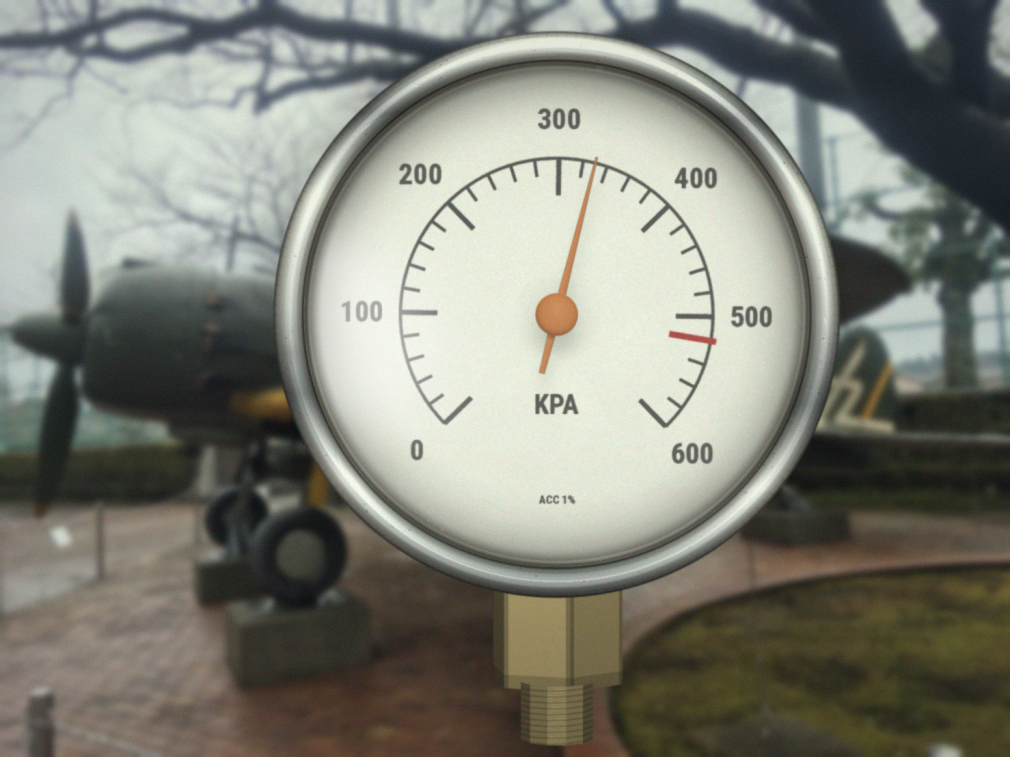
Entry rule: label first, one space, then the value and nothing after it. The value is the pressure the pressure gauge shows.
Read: 330 kPa
